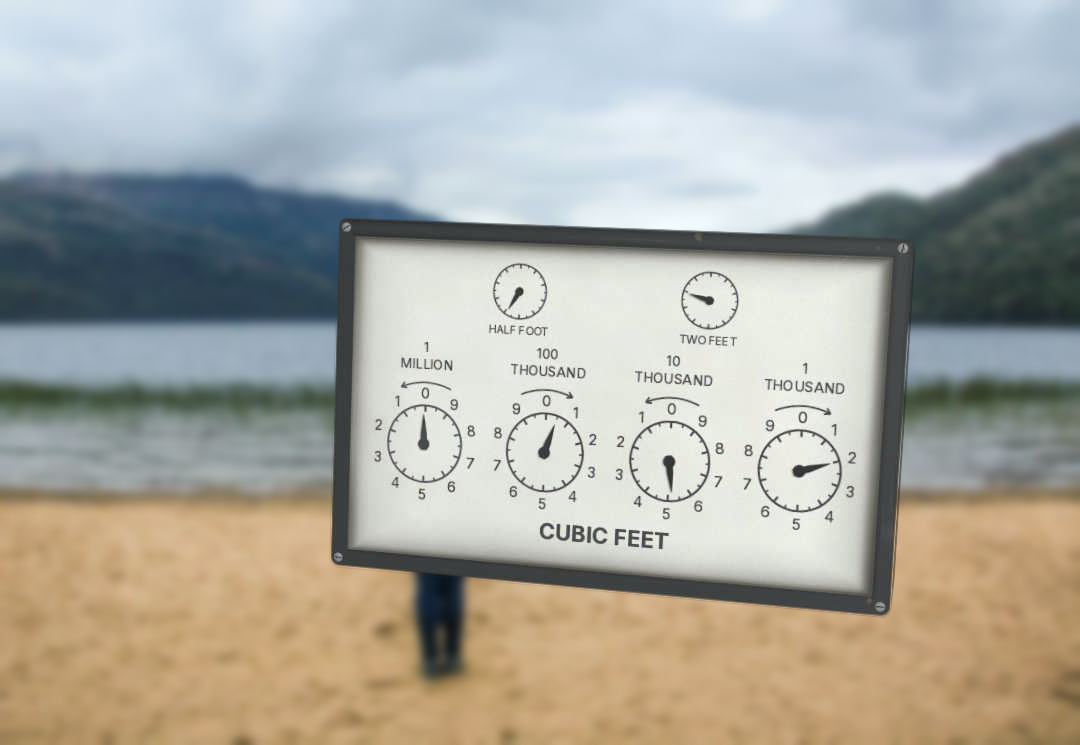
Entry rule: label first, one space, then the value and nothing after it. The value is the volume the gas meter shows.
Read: 5200 ft³
